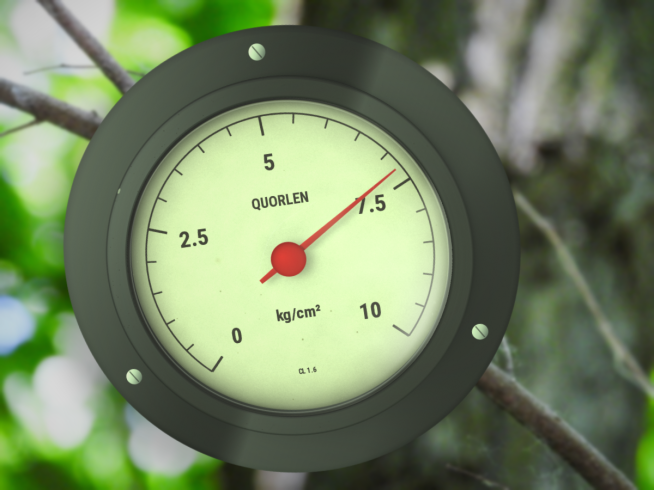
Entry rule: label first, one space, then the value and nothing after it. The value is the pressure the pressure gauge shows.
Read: 7.25 kg/cm²
